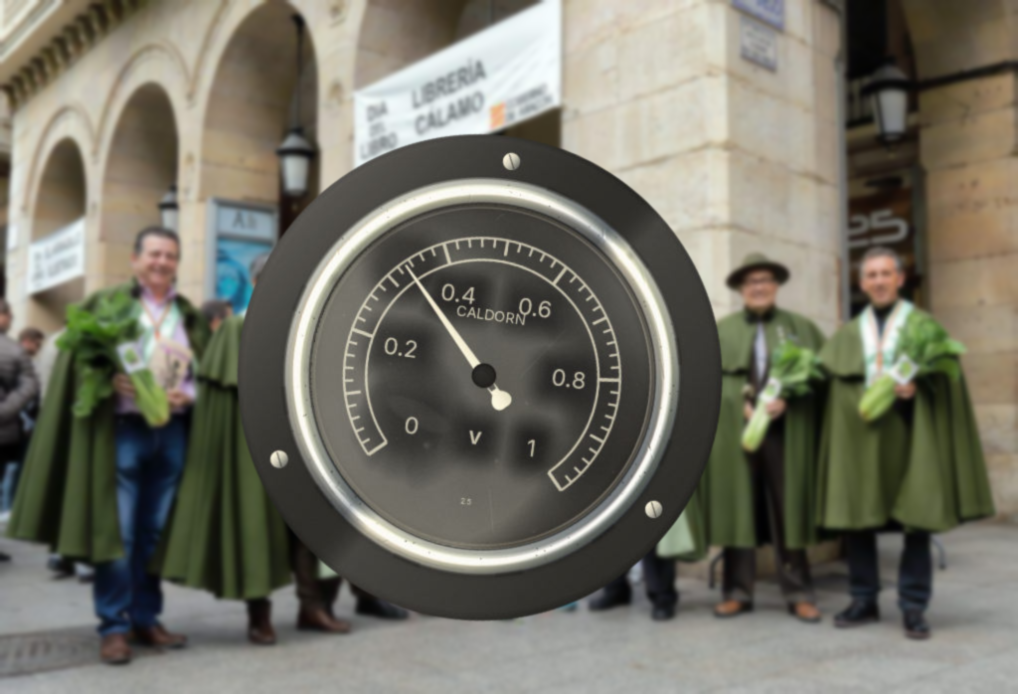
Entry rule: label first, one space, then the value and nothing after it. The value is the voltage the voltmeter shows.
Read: 0.33 V
